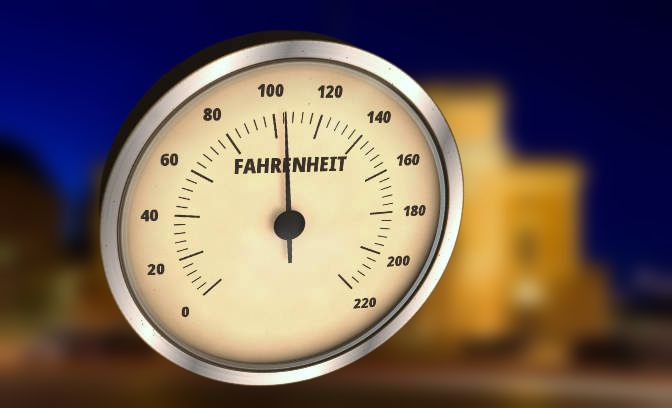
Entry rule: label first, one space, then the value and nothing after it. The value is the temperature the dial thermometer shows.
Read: 104 °F
